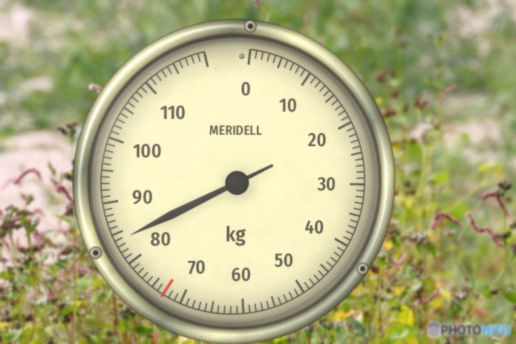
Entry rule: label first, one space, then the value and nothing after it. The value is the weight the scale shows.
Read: 84 kg
